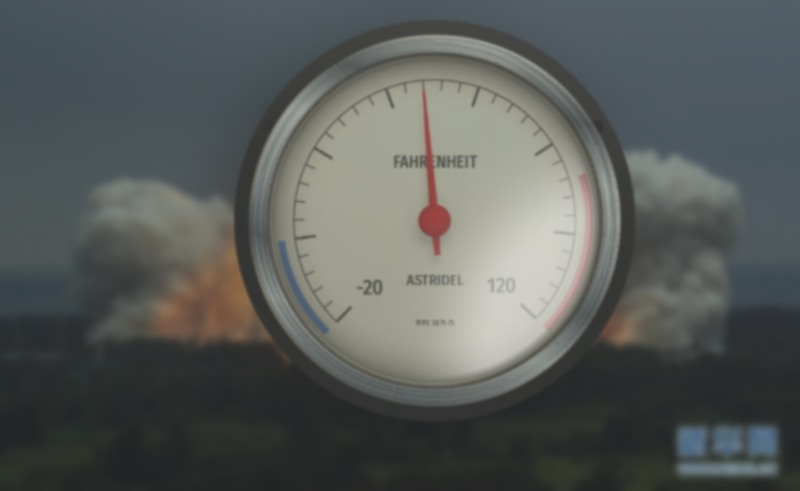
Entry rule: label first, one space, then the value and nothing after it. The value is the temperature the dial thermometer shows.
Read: 48 °F
